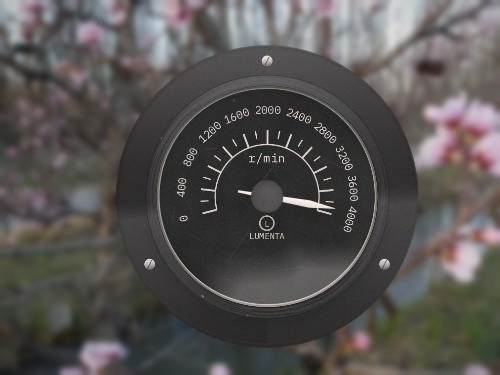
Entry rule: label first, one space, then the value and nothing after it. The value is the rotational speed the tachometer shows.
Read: 3900 rpm
